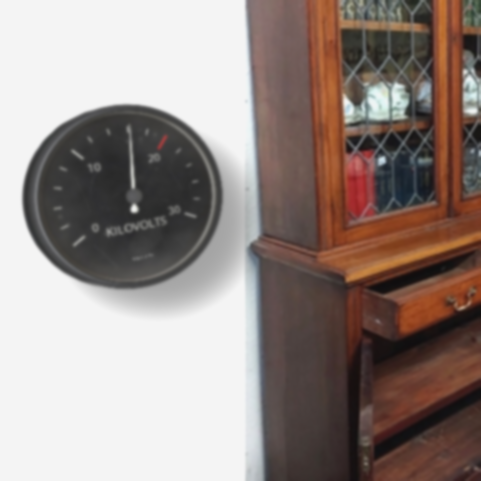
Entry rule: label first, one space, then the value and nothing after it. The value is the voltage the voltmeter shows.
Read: 16 kV
